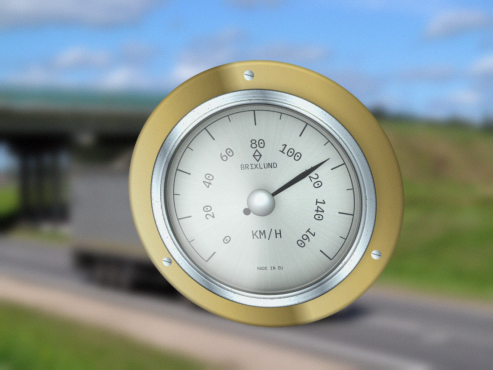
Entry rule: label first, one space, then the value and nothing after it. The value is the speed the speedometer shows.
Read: 115 km/h
